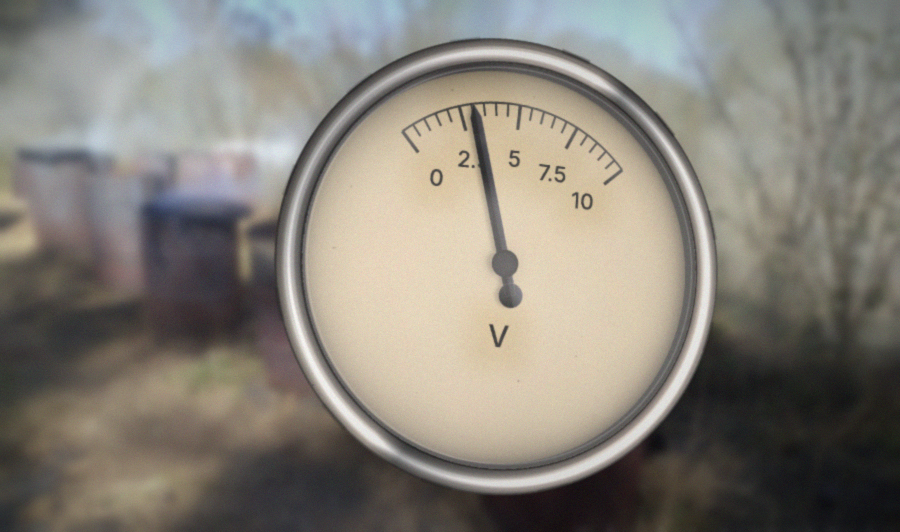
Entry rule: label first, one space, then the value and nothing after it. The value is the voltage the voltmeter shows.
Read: 3 V
